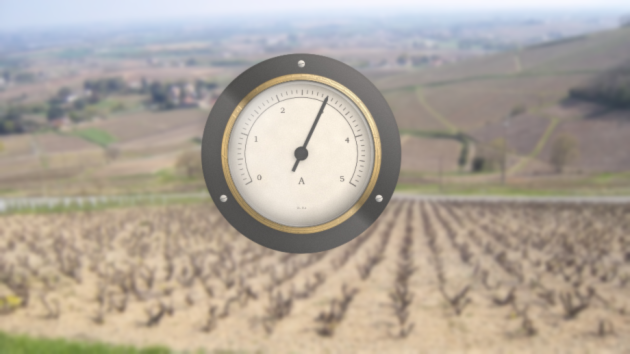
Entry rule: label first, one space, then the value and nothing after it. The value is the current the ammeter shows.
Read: 3 A
